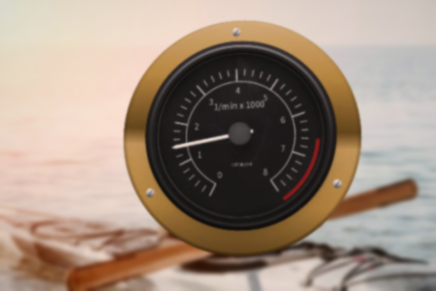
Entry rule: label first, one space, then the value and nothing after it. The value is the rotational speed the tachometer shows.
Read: 1400 rpm
